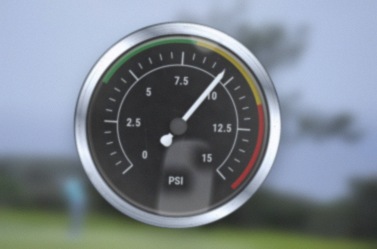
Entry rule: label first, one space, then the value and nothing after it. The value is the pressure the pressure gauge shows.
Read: 9.5 psi
